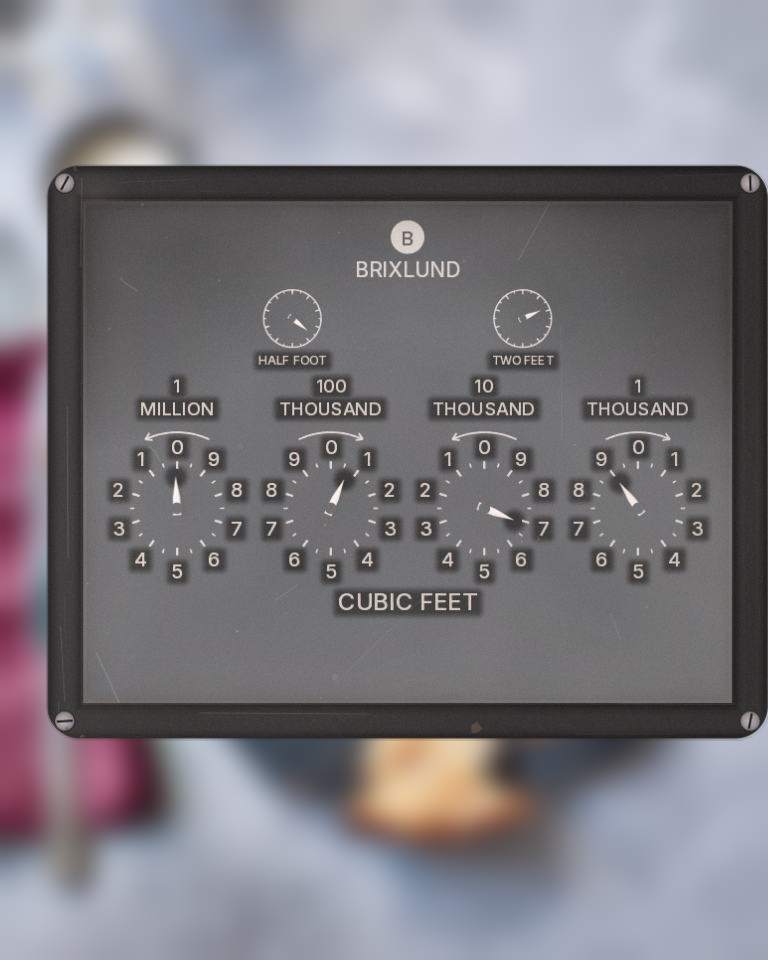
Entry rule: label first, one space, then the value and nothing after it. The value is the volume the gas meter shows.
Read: 6900 ft³
